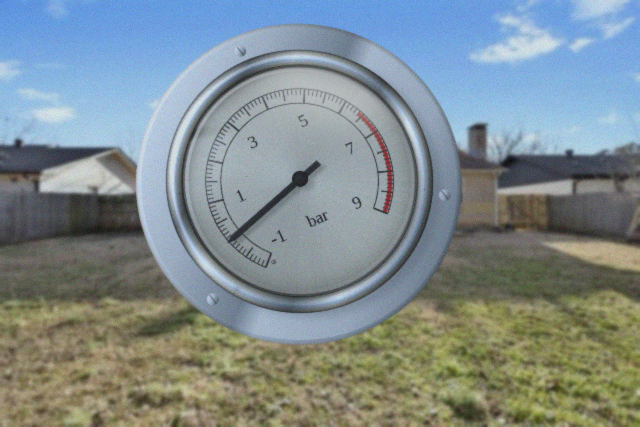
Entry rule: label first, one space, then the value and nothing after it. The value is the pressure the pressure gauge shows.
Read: 0 bar
